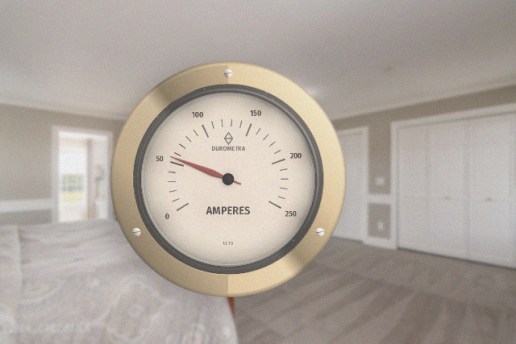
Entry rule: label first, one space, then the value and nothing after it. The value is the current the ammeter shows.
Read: 55 A
